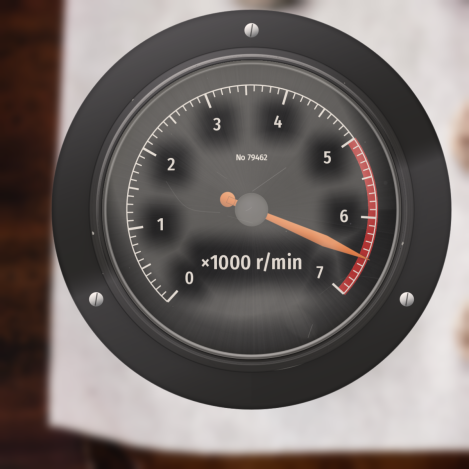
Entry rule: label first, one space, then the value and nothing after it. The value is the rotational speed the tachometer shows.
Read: 6500 rpm
